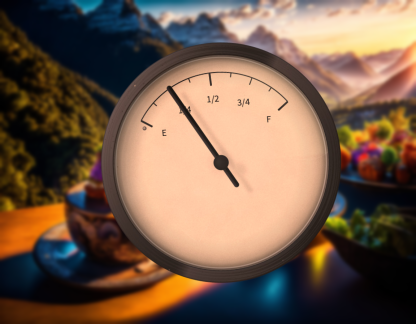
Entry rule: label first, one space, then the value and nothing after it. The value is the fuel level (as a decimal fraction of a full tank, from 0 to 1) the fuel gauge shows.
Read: 0.25
